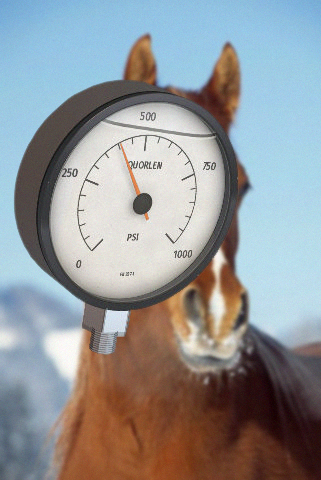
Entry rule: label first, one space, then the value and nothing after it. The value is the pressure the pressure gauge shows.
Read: 400 psi
